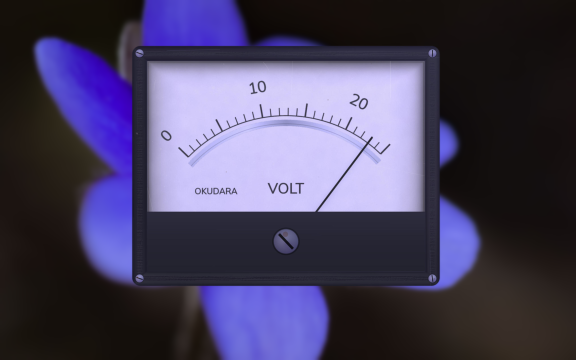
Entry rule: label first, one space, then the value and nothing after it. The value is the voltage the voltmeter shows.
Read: 23 V
